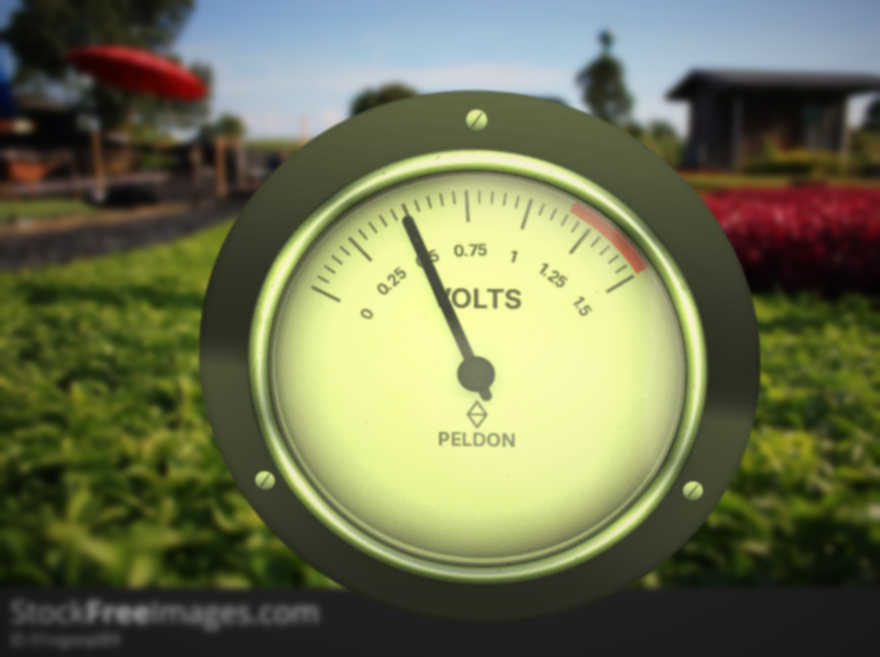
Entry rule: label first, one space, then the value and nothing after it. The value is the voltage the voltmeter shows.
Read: 0.5 V
